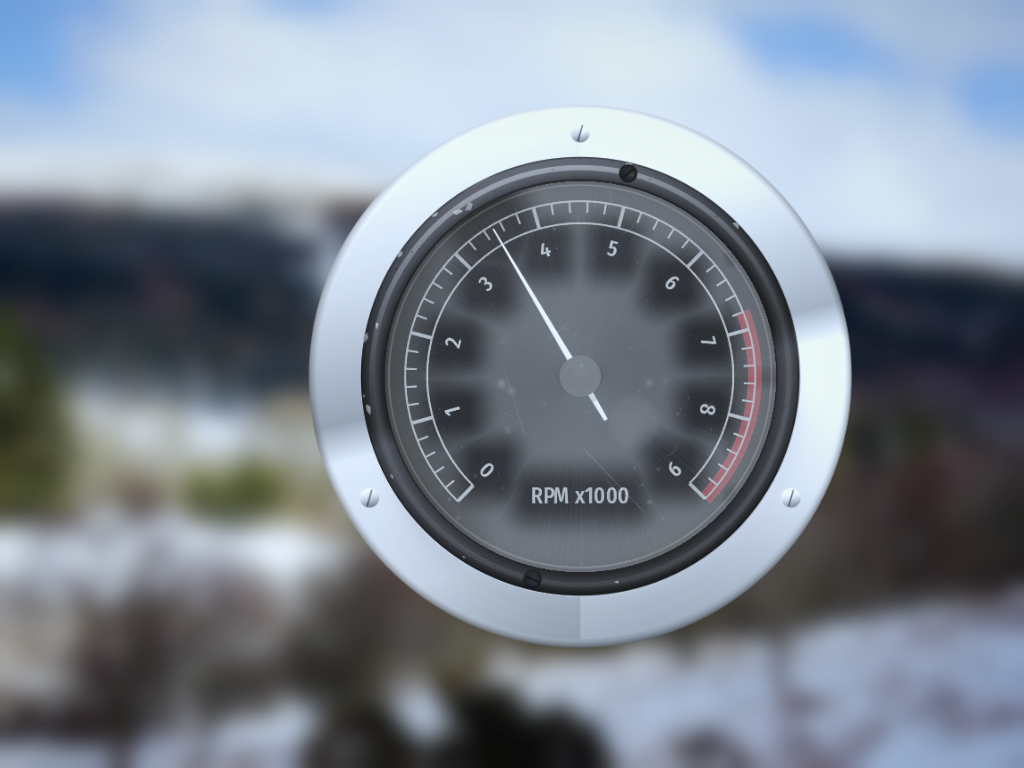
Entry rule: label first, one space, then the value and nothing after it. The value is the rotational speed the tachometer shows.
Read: 3500 rpm
